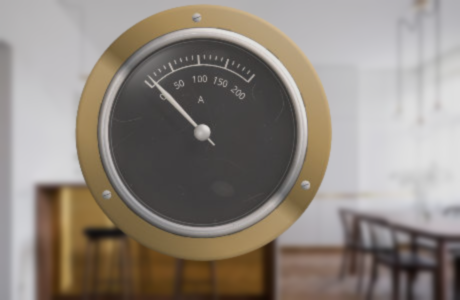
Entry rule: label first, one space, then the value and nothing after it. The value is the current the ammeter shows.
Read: 10 A
